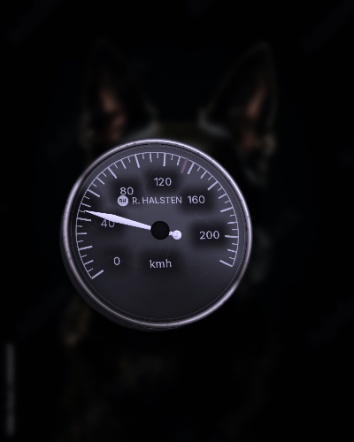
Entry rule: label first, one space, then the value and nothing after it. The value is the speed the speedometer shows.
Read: 45 km/h
